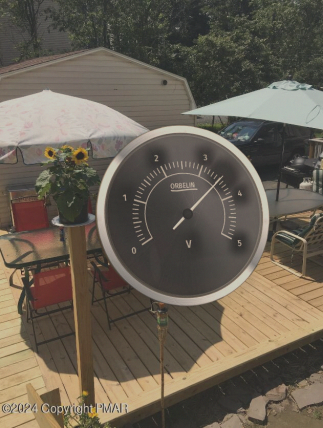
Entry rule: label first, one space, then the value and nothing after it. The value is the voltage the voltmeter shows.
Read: 3.5 V
